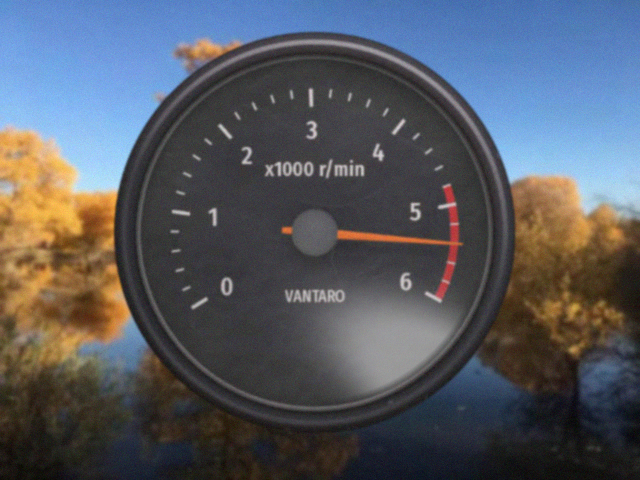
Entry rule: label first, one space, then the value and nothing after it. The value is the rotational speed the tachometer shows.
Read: 5400 rpm
